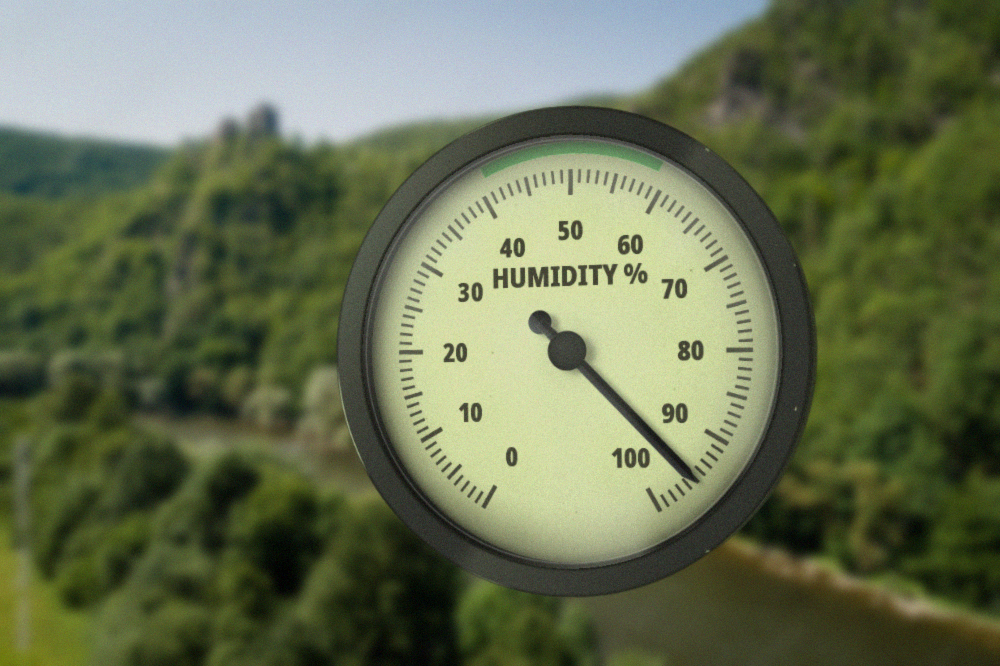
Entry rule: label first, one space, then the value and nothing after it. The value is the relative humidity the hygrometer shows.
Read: 95 %
